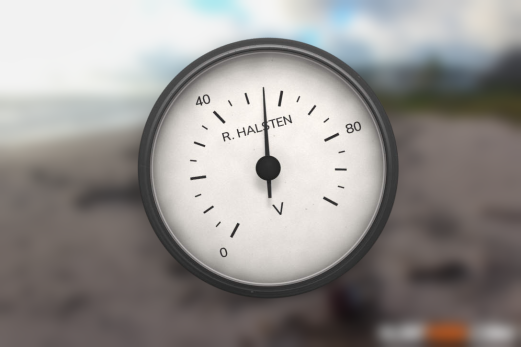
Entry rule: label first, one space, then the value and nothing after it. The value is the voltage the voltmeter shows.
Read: 55 V
